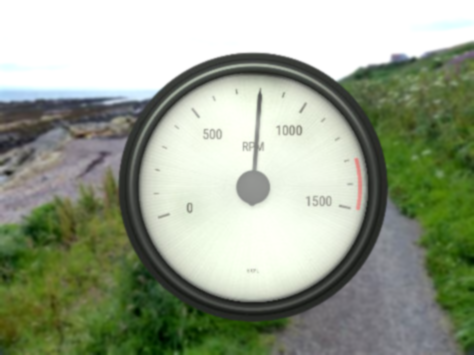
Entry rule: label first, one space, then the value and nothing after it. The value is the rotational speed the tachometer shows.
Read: 800 rpm
